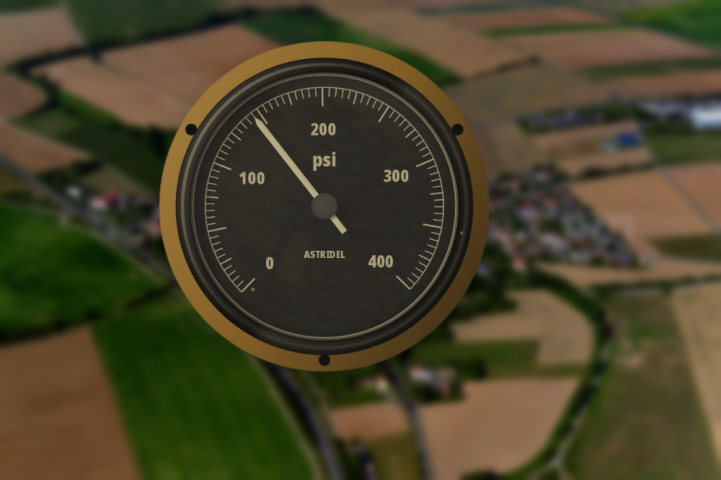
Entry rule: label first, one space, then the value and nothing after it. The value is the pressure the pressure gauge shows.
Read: 145 psi
